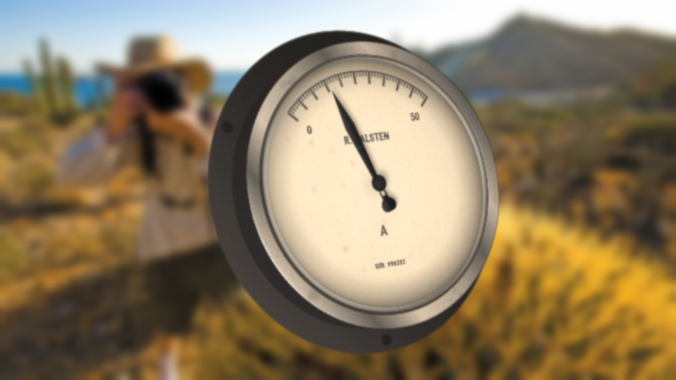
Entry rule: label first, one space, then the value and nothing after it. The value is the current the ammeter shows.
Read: 15 A
